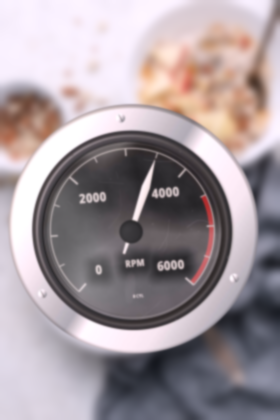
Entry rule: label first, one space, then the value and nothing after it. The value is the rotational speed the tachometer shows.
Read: 3500 rpm
